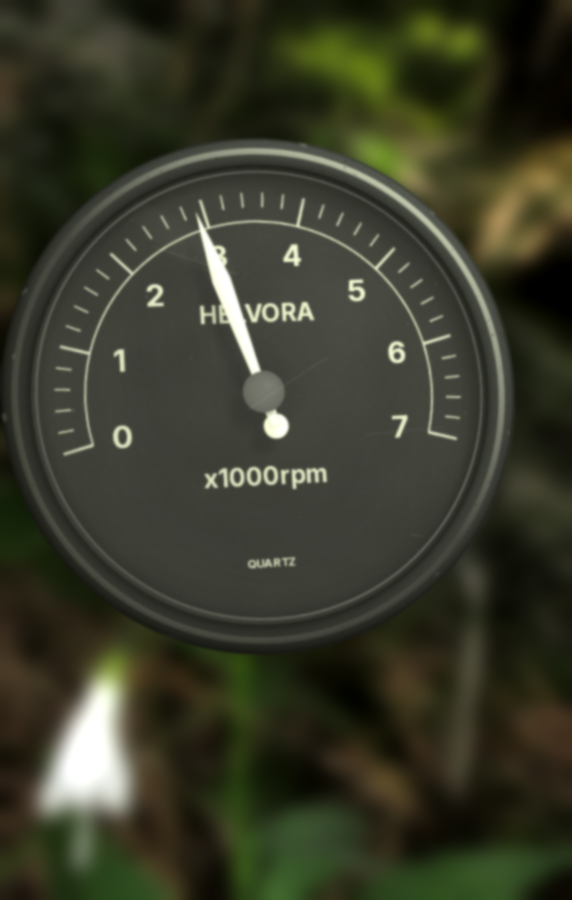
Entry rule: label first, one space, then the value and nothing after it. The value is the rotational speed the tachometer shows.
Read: 2900 rpm
